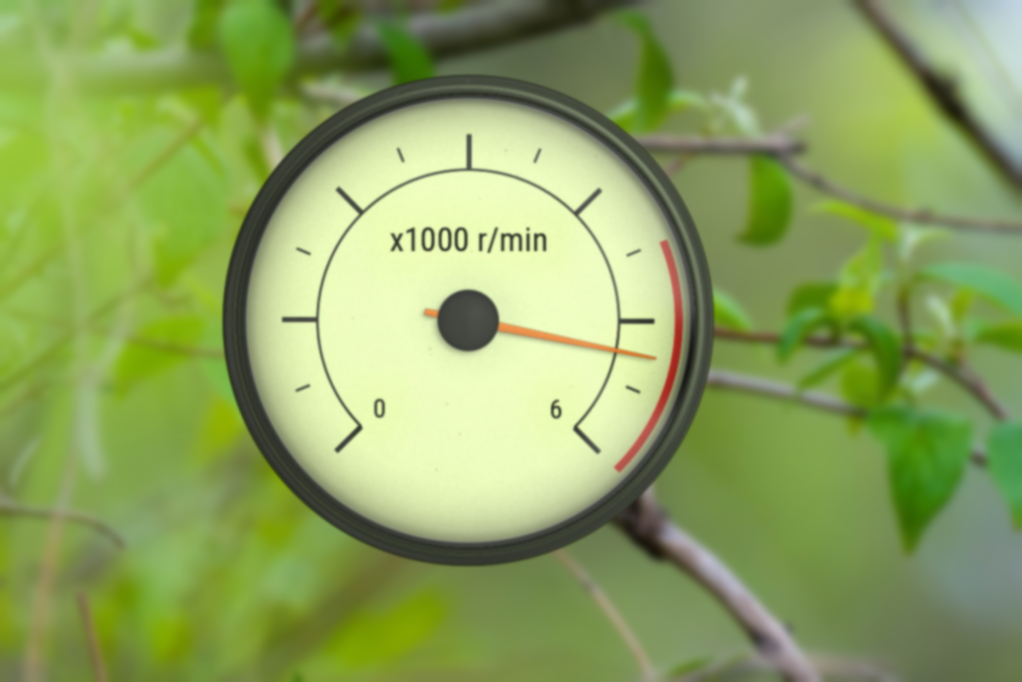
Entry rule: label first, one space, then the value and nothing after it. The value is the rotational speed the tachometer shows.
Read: 5250 rpm
